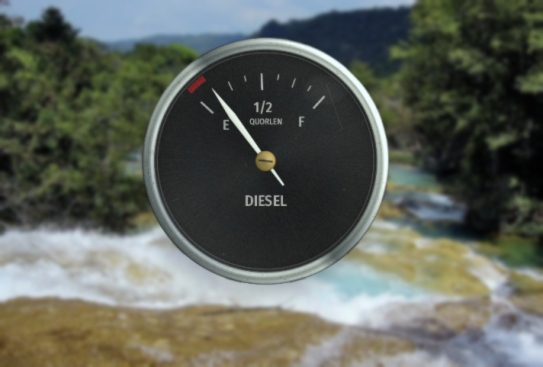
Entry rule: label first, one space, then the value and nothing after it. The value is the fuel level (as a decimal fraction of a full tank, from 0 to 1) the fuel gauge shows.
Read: 0.125
